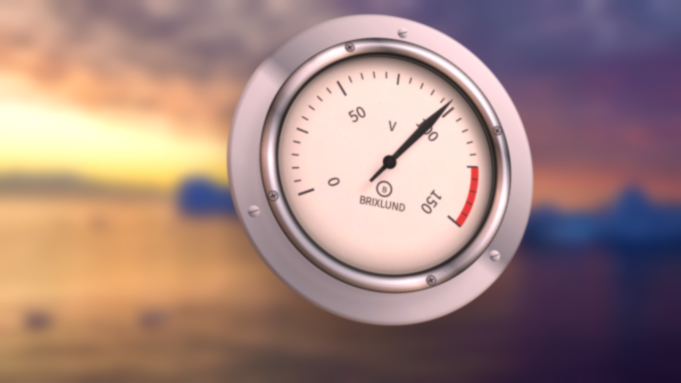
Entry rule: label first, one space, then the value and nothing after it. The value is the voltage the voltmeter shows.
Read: 97.5 V
